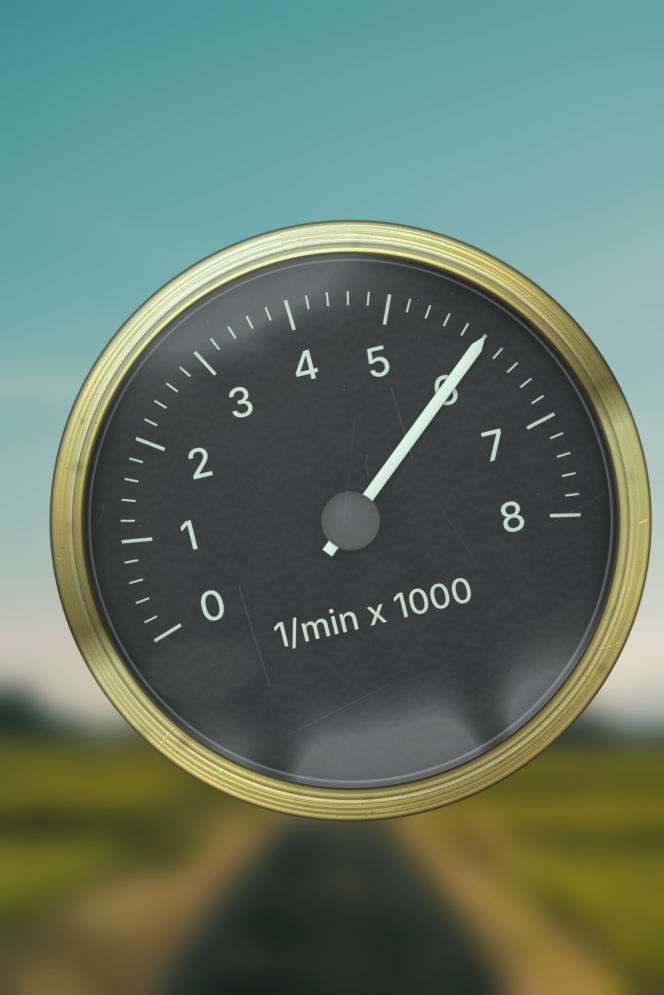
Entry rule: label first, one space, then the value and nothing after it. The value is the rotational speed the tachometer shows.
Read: 6000 rpm
